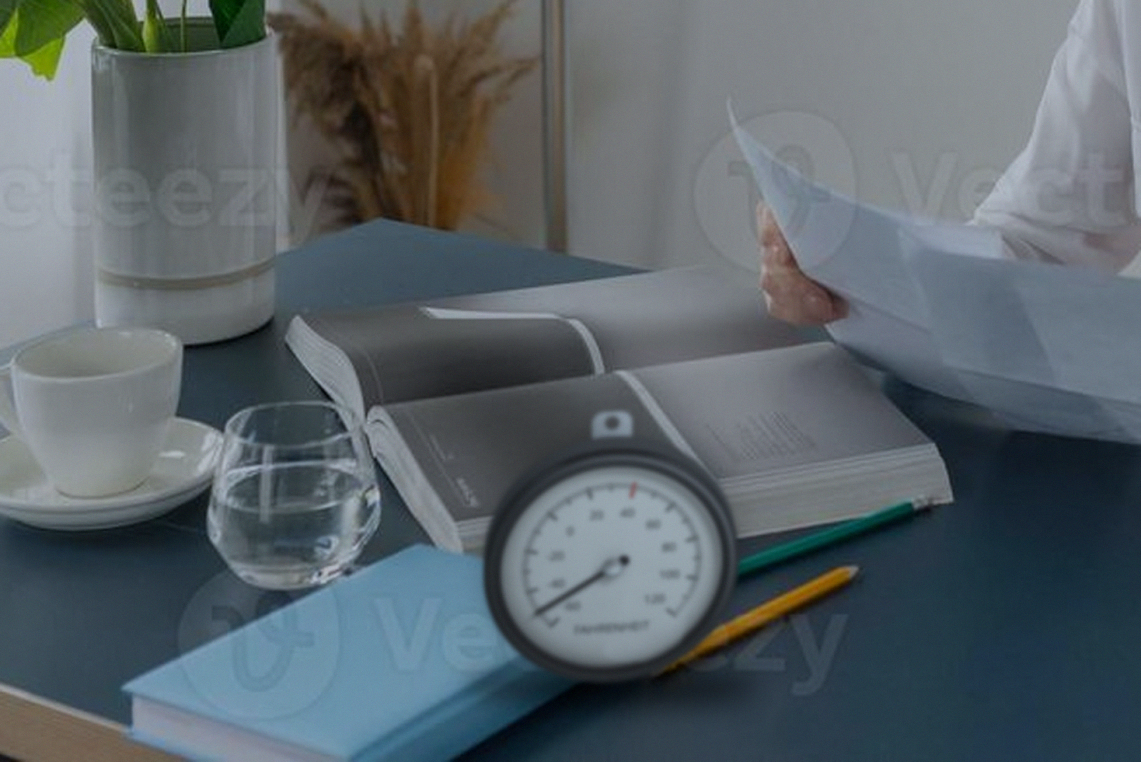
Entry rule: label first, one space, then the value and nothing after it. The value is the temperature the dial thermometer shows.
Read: -50 °F
